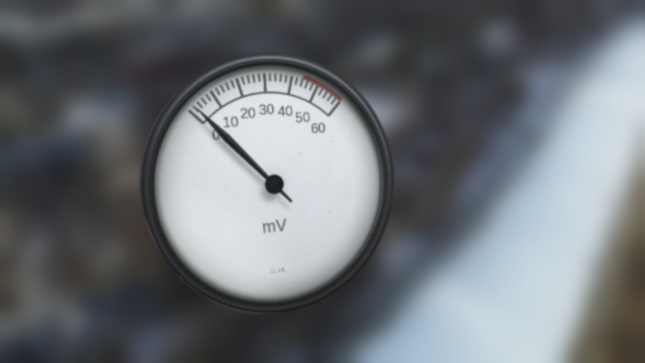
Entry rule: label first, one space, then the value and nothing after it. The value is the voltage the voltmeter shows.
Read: 2 mV
